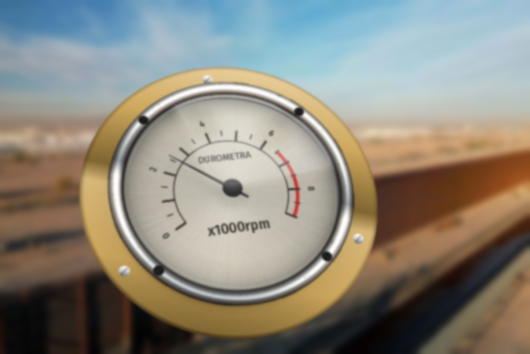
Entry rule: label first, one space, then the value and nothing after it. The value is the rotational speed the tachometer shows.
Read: 2500 rpm
